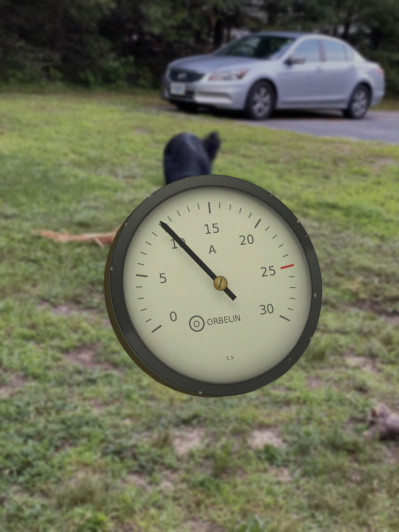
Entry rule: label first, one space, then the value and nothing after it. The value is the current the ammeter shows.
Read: 10 A
